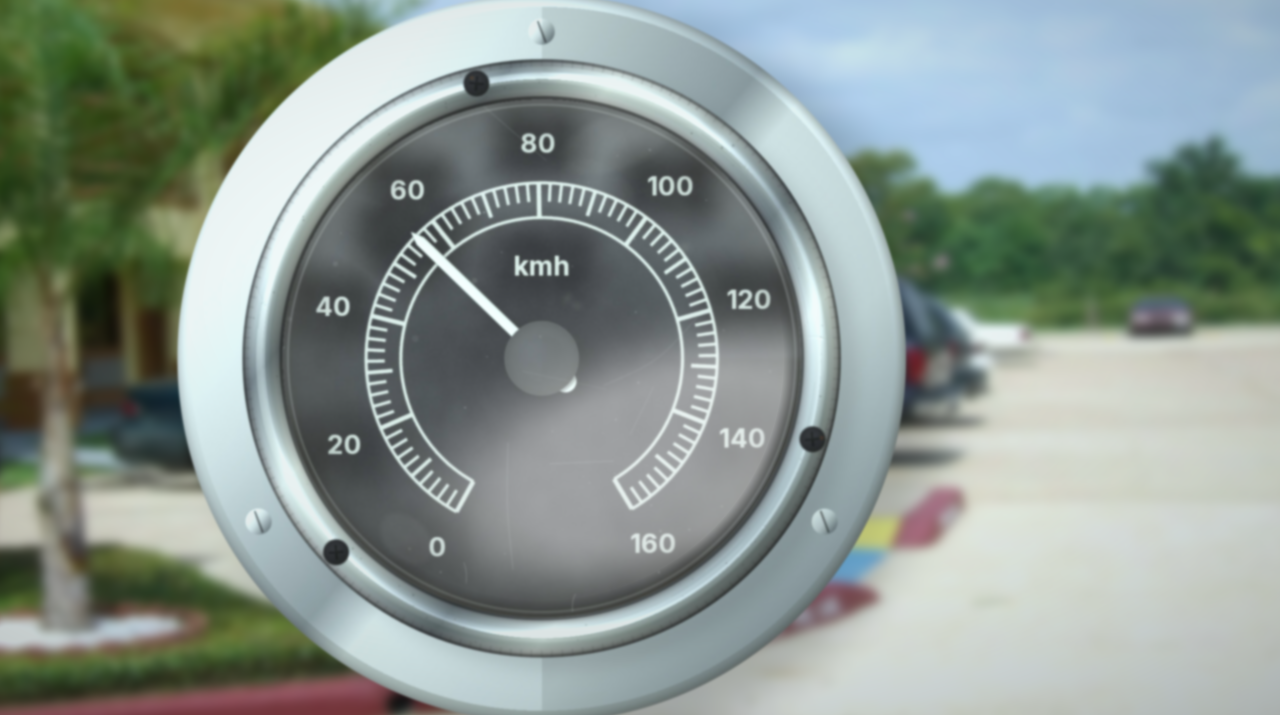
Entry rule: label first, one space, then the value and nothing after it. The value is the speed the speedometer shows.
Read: 56 km/h
